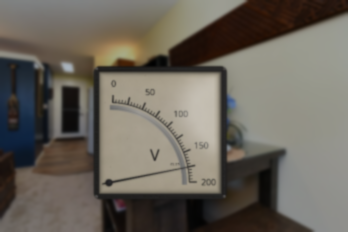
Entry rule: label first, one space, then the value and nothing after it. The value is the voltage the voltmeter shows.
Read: 175 V
